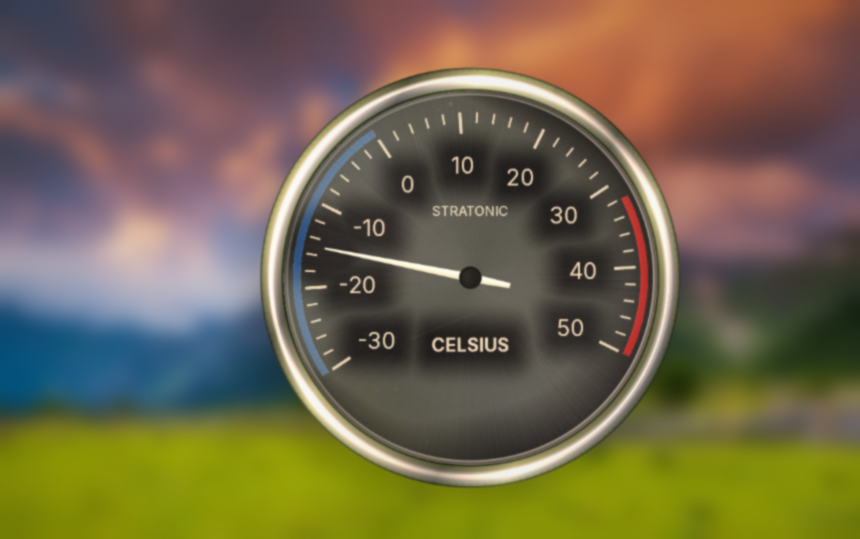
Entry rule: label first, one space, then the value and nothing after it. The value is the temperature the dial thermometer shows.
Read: -15 °C
